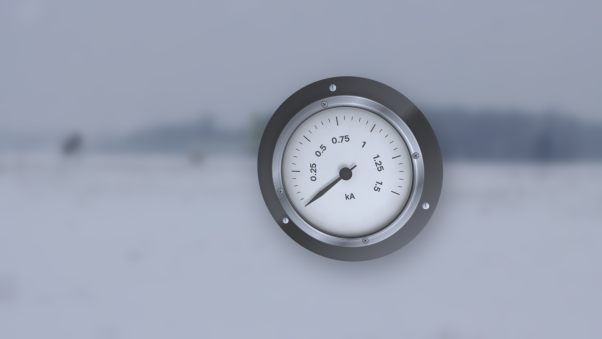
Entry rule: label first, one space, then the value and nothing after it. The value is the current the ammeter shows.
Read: 0 kA
